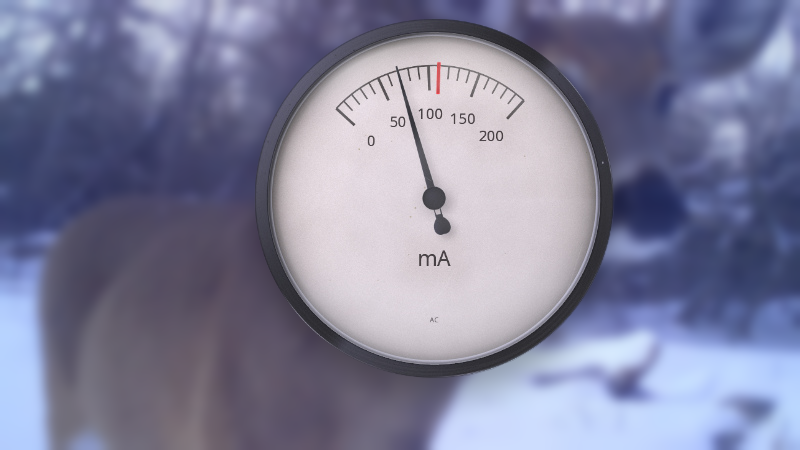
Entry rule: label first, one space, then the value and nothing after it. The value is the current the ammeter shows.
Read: 70 mA
